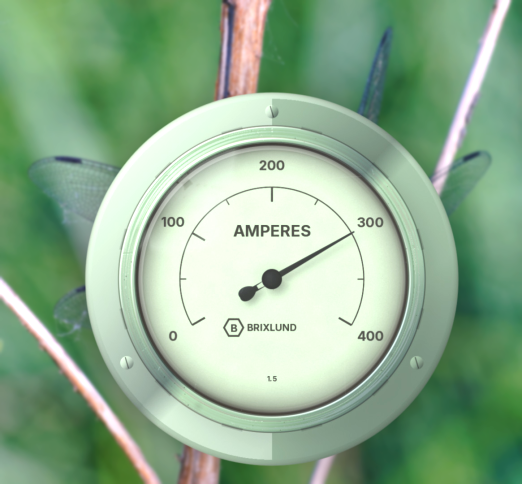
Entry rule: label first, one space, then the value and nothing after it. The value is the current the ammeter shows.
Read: 300 A
